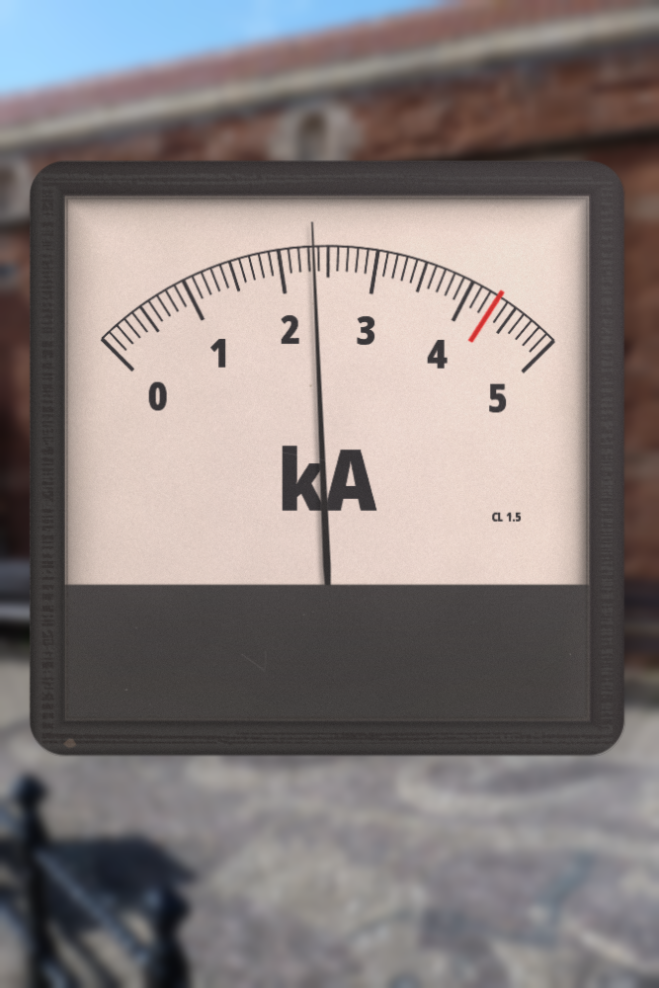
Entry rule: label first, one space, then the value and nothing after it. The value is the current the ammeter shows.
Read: 2.35 kA
